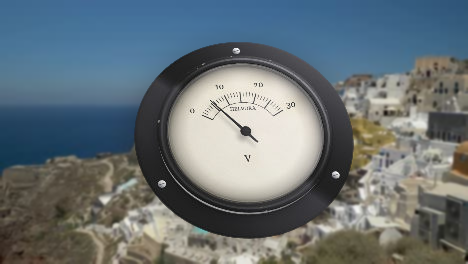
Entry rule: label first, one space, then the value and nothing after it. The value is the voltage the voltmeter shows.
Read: 5 V
